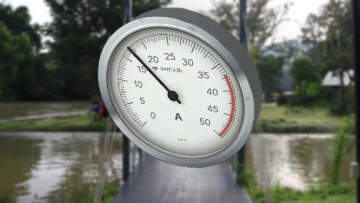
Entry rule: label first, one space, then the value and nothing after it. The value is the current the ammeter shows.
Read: 17.5 A
